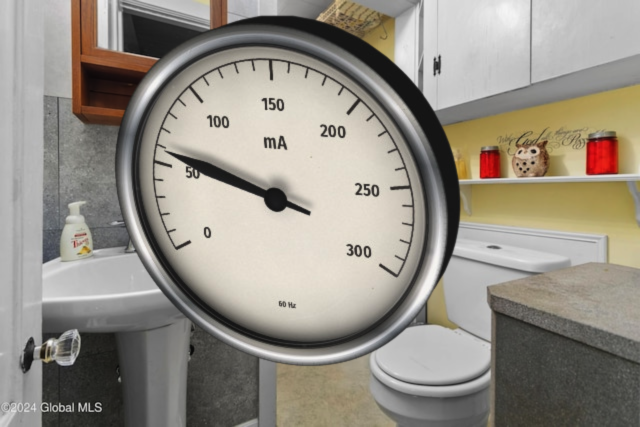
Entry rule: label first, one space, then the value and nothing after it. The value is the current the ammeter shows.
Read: 60 mA
